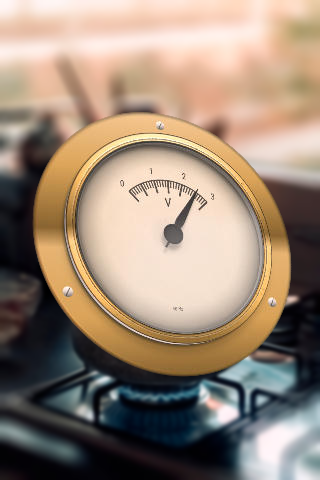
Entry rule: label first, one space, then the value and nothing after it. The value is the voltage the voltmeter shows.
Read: 2.5 V
